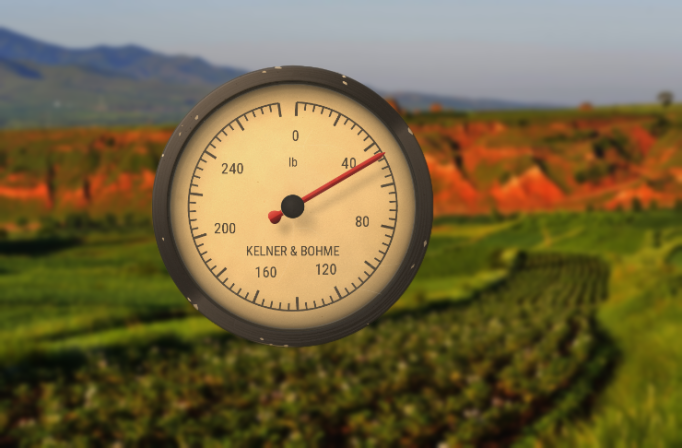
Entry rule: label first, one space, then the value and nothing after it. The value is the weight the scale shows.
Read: 46 lb
